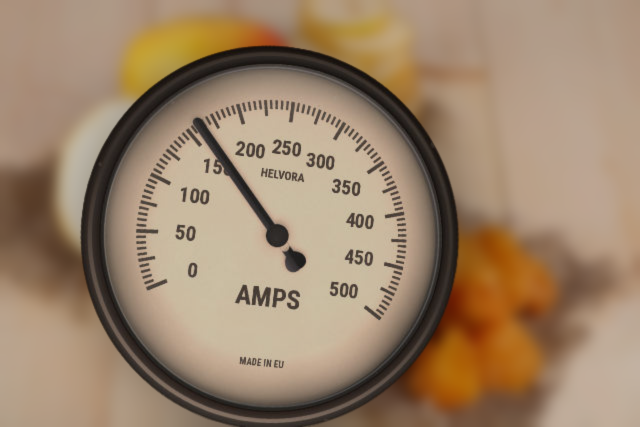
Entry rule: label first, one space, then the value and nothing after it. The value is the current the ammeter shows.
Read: 160 A
